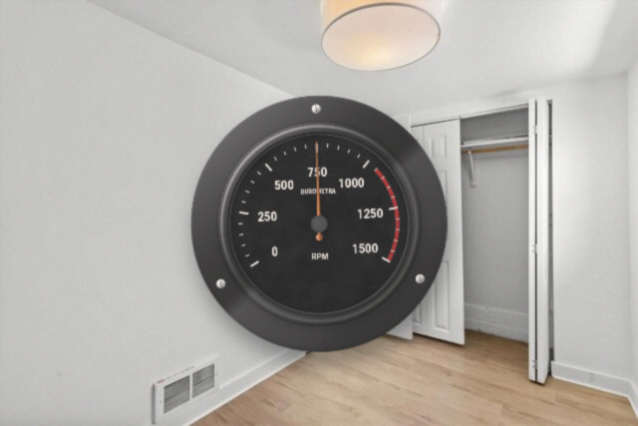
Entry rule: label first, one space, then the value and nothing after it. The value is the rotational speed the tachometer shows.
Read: 750 rpm
